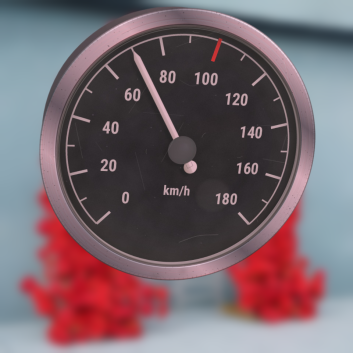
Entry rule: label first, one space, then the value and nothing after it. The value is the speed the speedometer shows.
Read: 70 km/h
